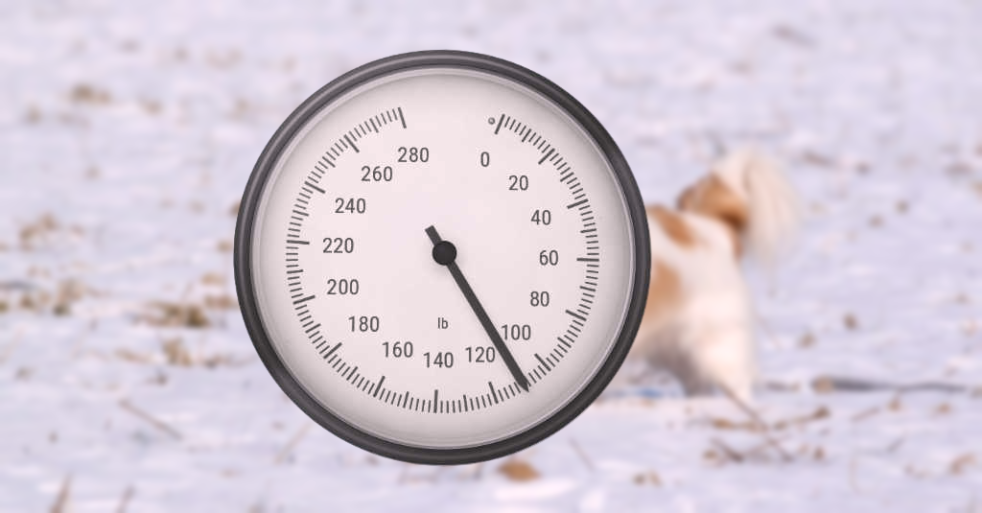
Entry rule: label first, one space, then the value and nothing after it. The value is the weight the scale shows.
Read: 110 lb
